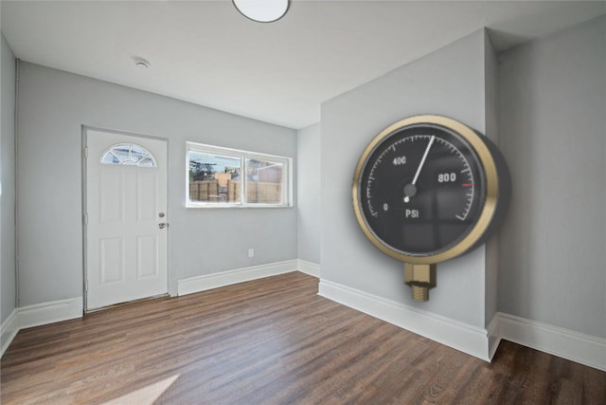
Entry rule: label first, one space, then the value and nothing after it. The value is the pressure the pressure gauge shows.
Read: 600 psi
